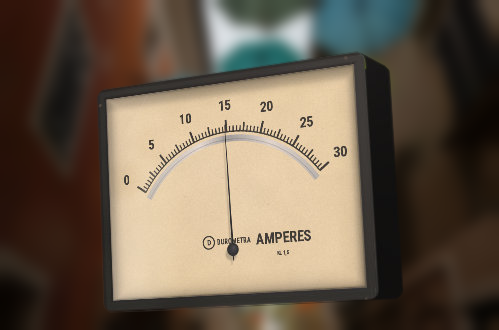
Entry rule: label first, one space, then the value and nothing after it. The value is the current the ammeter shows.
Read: 15 A
